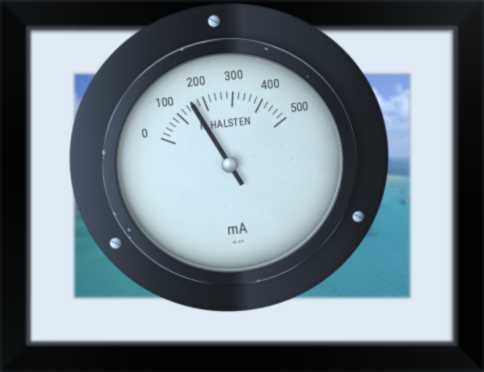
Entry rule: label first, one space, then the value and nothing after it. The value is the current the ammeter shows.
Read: 160 mA
